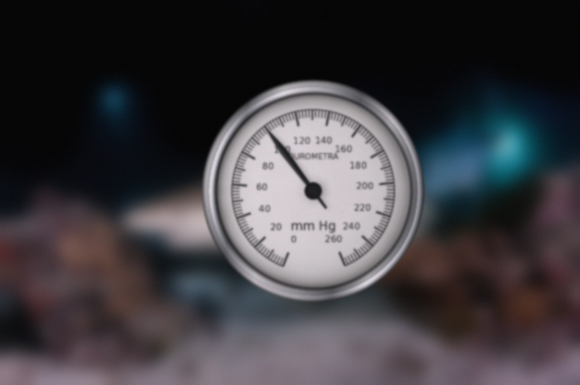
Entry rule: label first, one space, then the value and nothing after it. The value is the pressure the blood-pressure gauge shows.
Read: 100 mmHg
